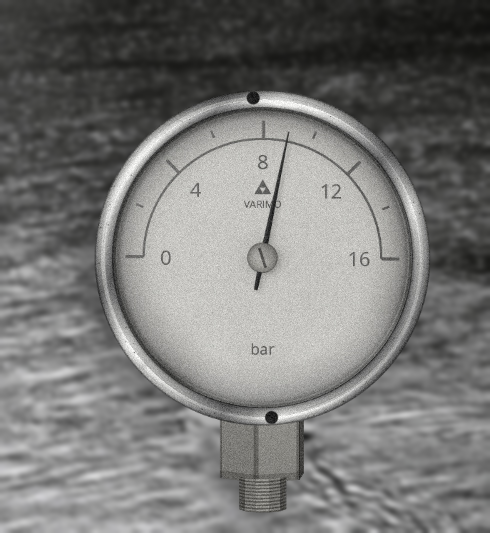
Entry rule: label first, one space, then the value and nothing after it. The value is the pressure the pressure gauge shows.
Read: 9 bar
